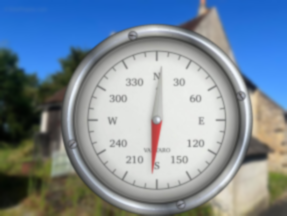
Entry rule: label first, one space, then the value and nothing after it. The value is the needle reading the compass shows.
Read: 185 °
